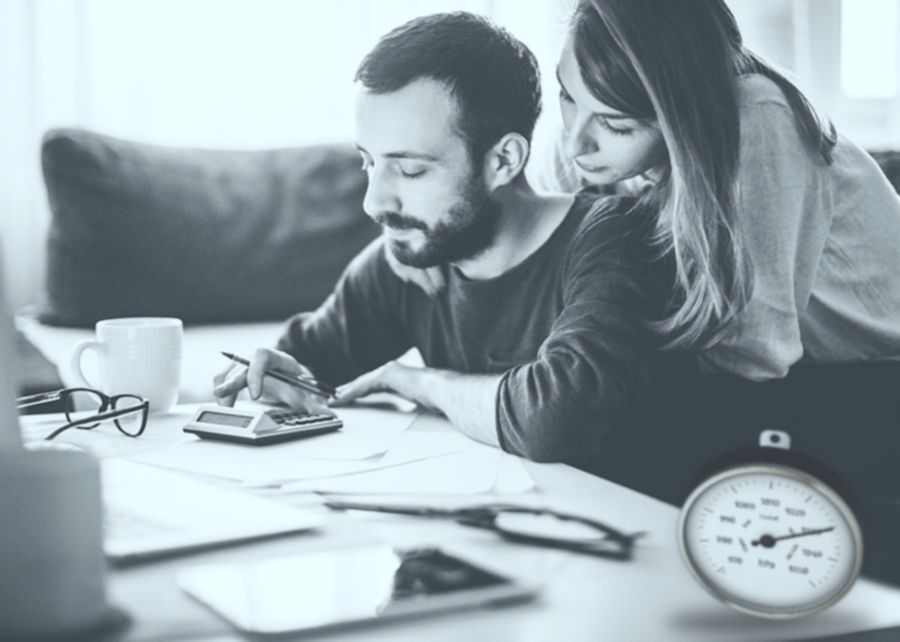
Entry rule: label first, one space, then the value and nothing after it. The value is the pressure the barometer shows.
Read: 1030 hPa
